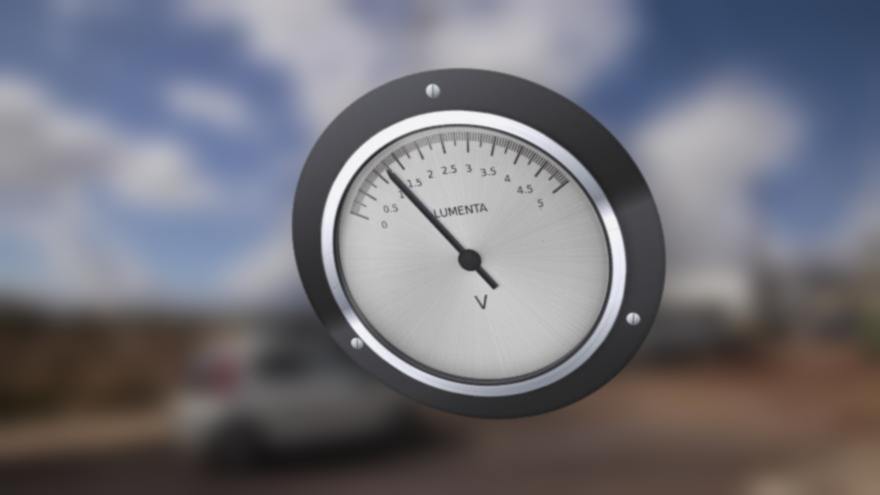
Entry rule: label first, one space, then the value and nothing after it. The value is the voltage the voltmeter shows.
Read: 1.25 V
